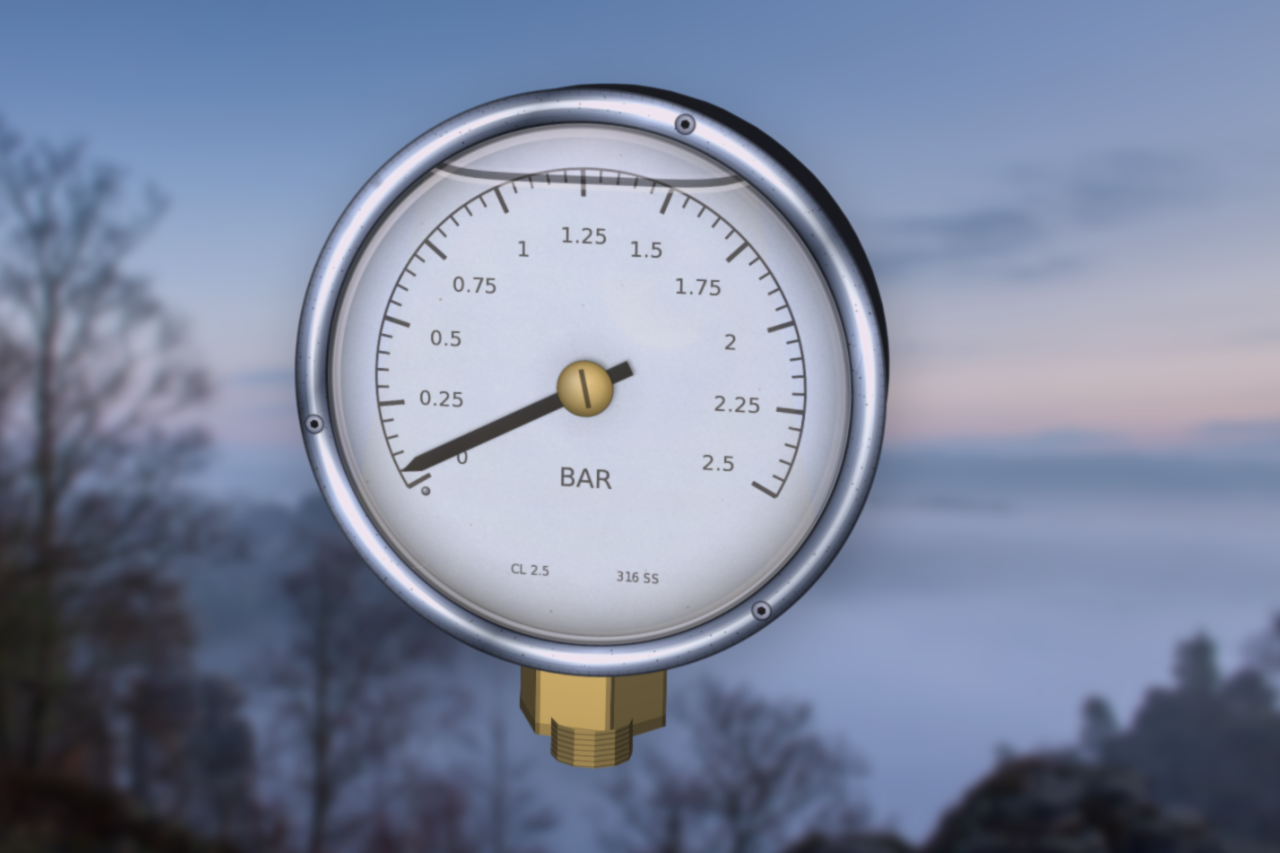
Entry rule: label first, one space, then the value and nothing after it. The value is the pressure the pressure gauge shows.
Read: 0.05 bar
